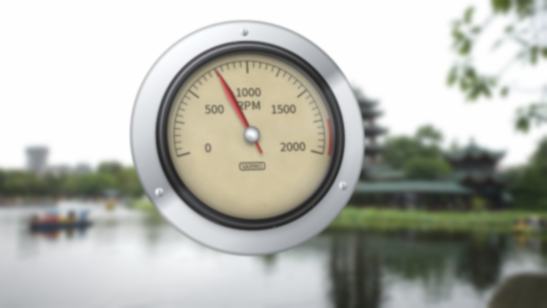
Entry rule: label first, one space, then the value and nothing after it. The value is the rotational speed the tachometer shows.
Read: 750 rpm
